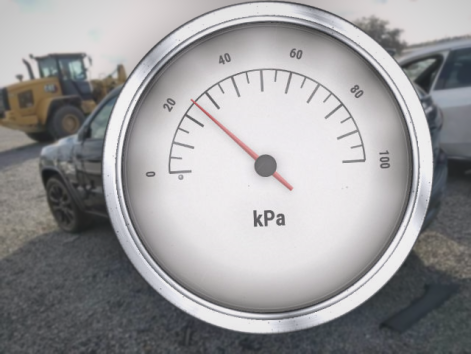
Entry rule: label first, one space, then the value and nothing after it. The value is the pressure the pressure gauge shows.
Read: 25 kPa
